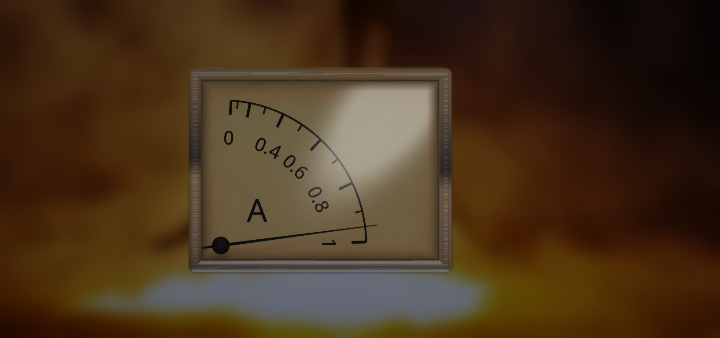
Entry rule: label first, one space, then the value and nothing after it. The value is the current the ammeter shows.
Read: 0.95 A
